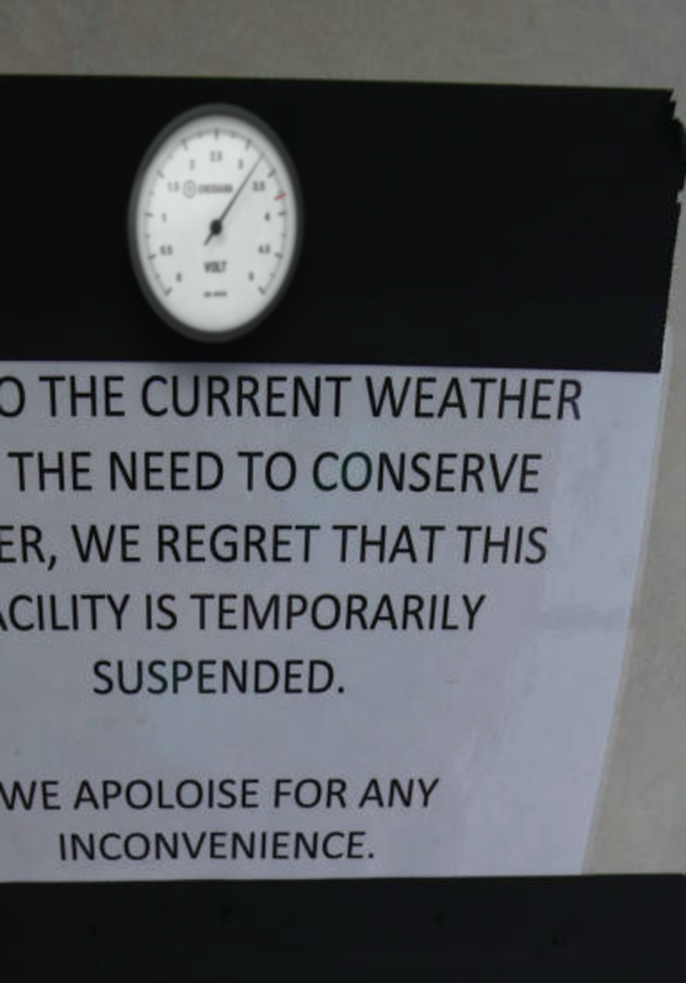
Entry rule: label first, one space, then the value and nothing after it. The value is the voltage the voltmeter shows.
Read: 3.25 V
